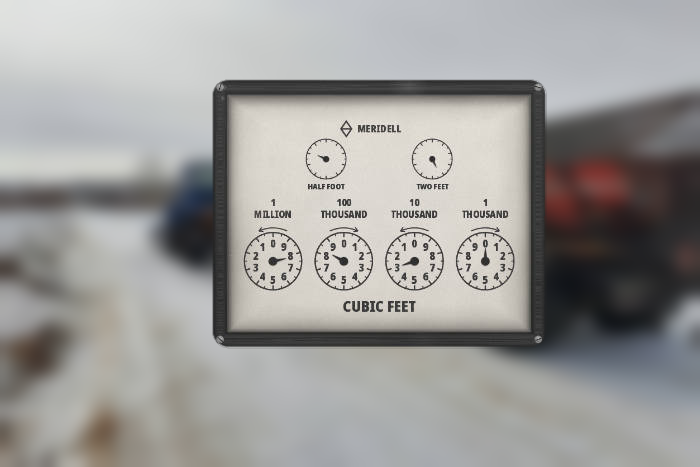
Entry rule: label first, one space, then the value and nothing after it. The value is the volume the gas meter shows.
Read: 783000 ft³
